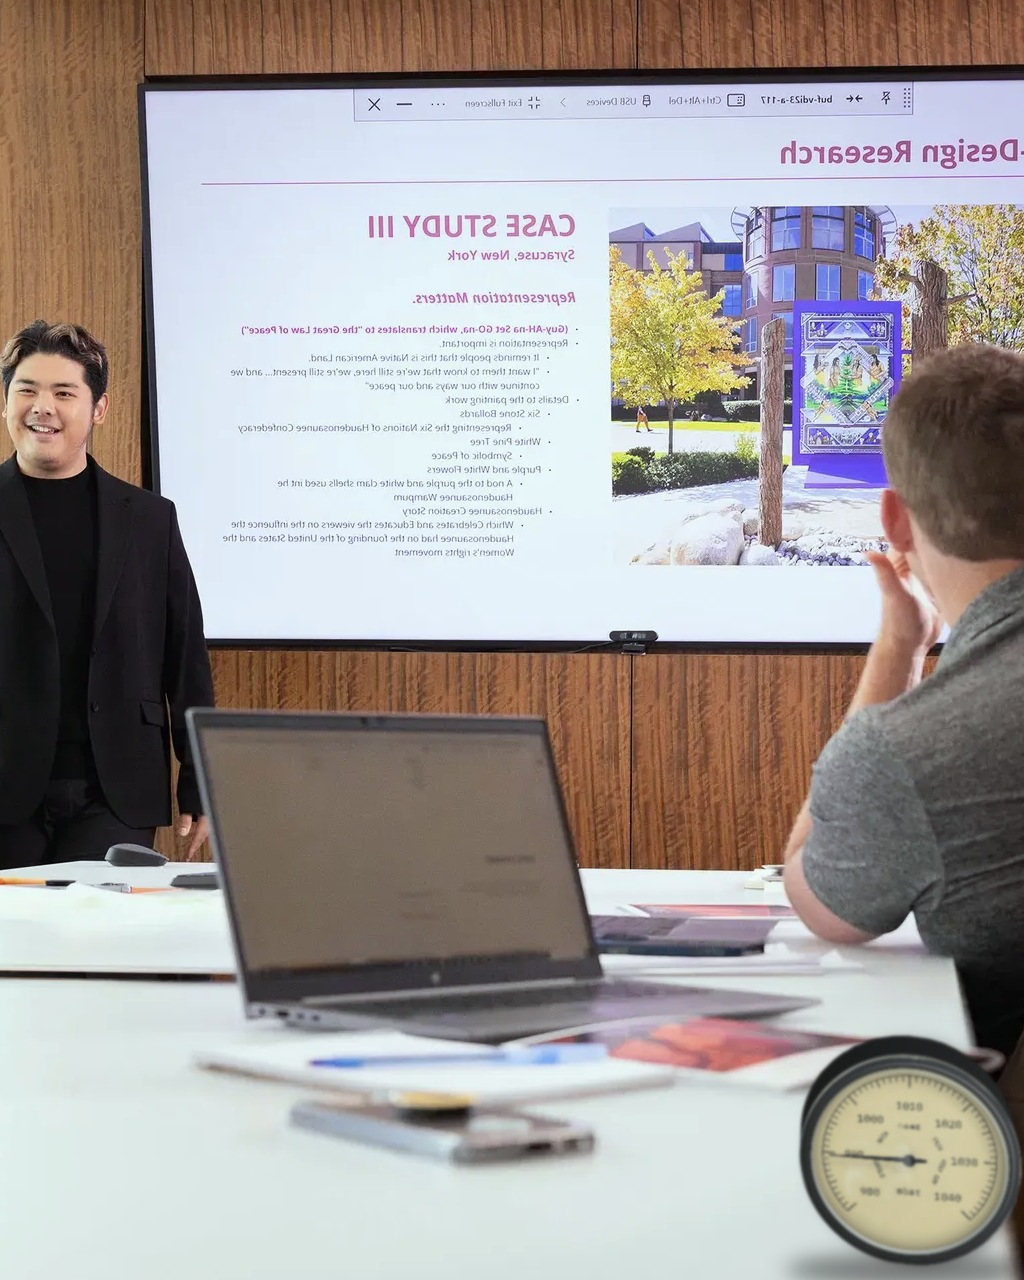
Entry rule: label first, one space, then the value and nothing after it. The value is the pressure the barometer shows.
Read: 990 mbar
